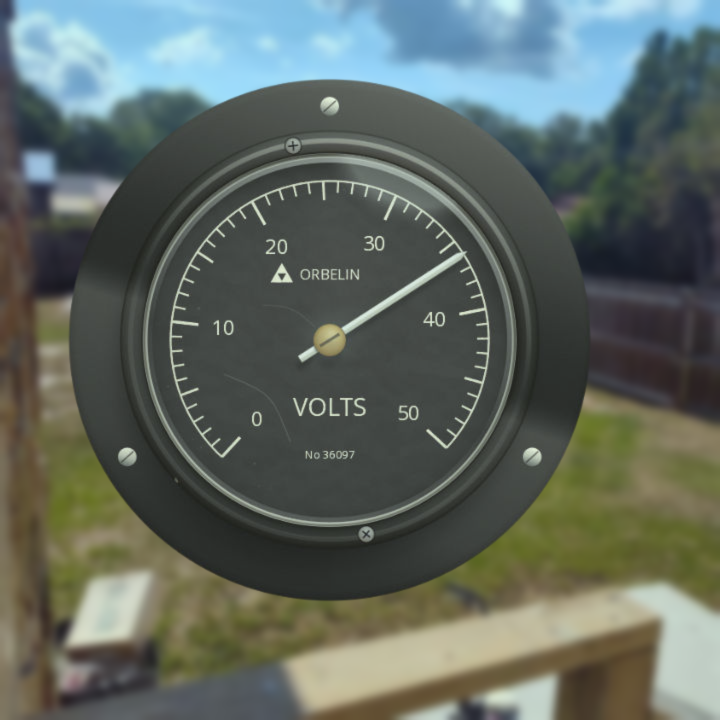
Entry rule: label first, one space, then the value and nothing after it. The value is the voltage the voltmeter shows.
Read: 36 V
